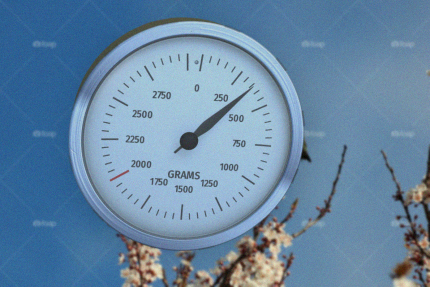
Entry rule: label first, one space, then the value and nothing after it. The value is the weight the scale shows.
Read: 350 g
